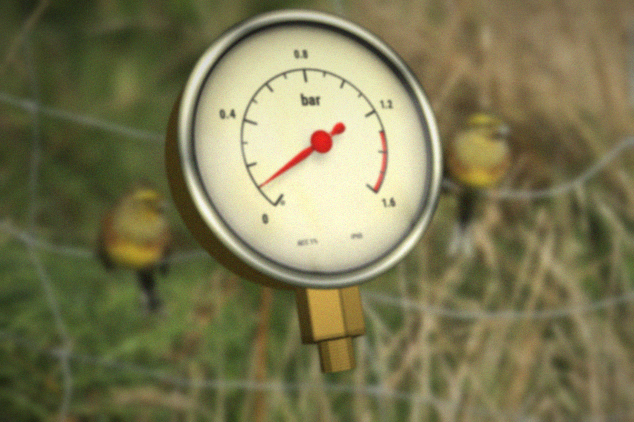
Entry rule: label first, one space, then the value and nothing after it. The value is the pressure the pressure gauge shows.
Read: 0.1 bar
